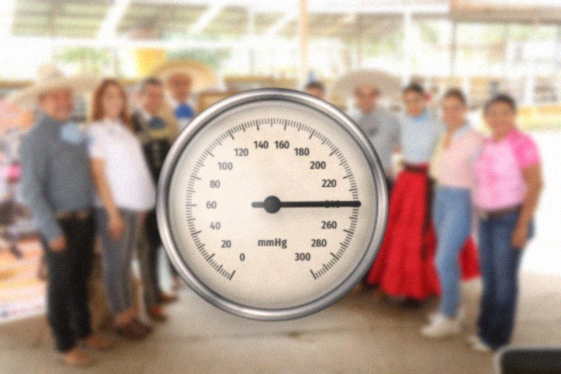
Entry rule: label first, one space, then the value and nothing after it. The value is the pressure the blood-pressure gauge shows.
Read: 240 mmHg
